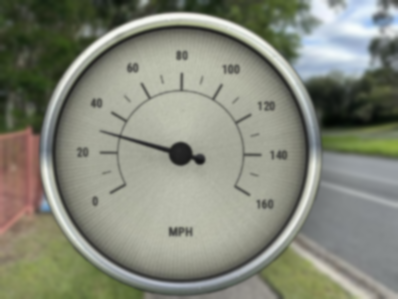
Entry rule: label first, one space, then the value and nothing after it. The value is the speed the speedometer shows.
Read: 30 mph
